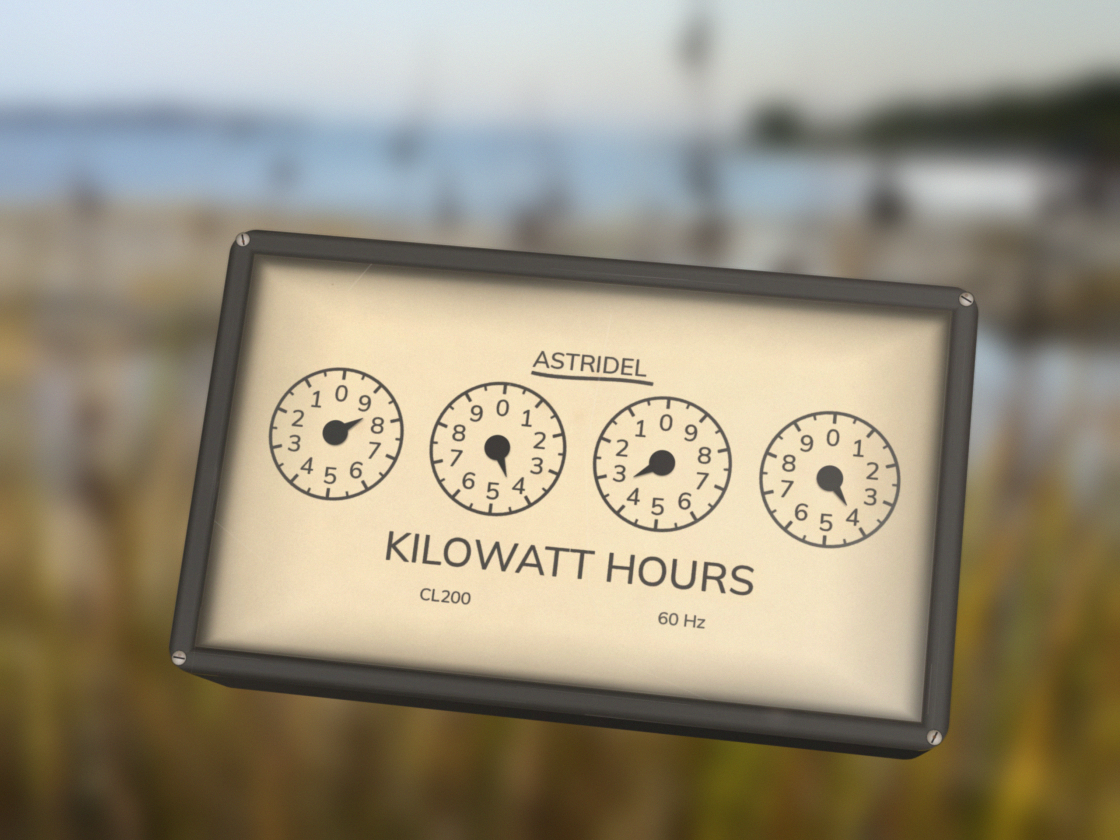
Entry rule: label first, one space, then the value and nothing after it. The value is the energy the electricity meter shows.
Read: 8434 kWh
